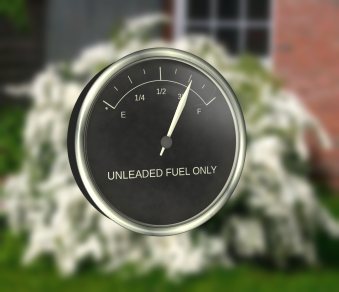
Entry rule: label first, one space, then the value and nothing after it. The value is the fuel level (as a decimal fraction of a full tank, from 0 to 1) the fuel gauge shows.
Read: 0.75
